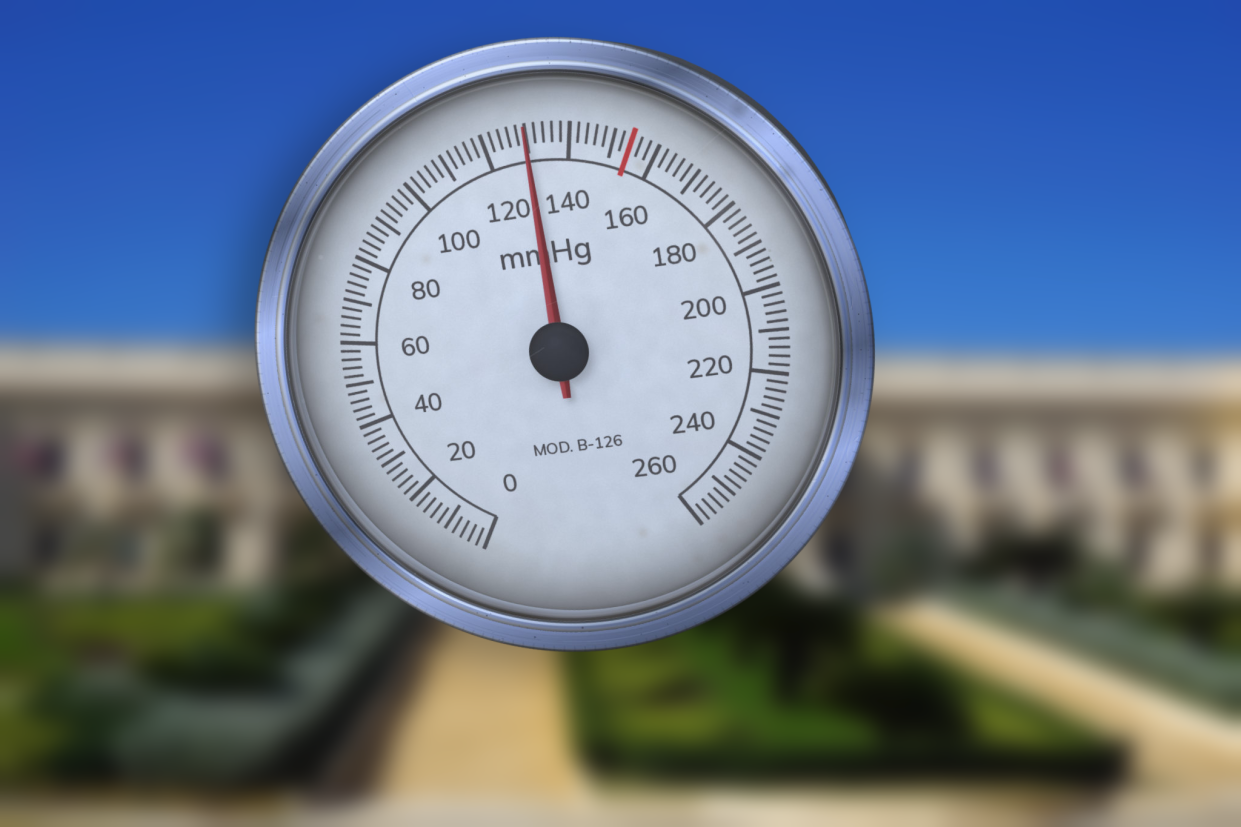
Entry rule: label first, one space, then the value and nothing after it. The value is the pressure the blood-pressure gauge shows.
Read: 130 mmHg
